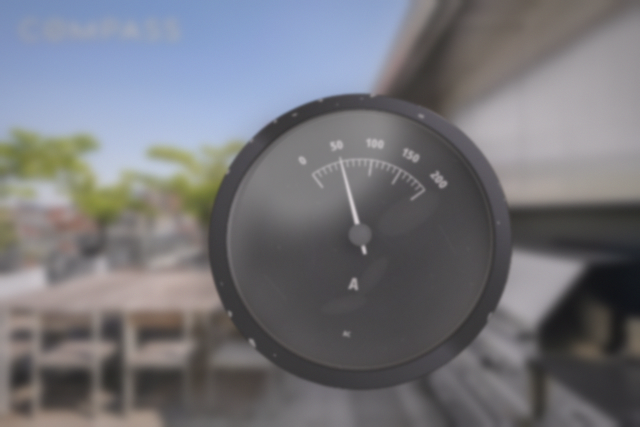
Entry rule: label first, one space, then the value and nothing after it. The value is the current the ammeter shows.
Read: 50 A
